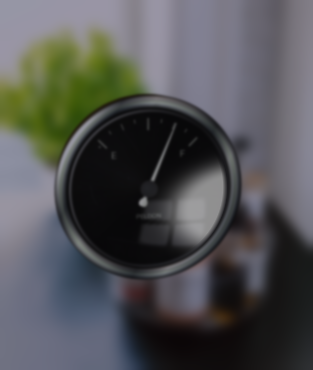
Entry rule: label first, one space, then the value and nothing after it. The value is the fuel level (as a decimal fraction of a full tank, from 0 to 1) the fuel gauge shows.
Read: 0.75
